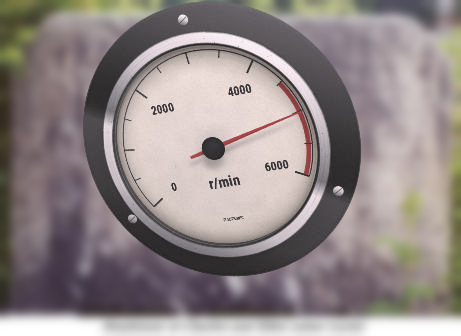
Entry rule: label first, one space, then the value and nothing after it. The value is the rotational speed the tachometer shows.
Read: 5000 rpm
